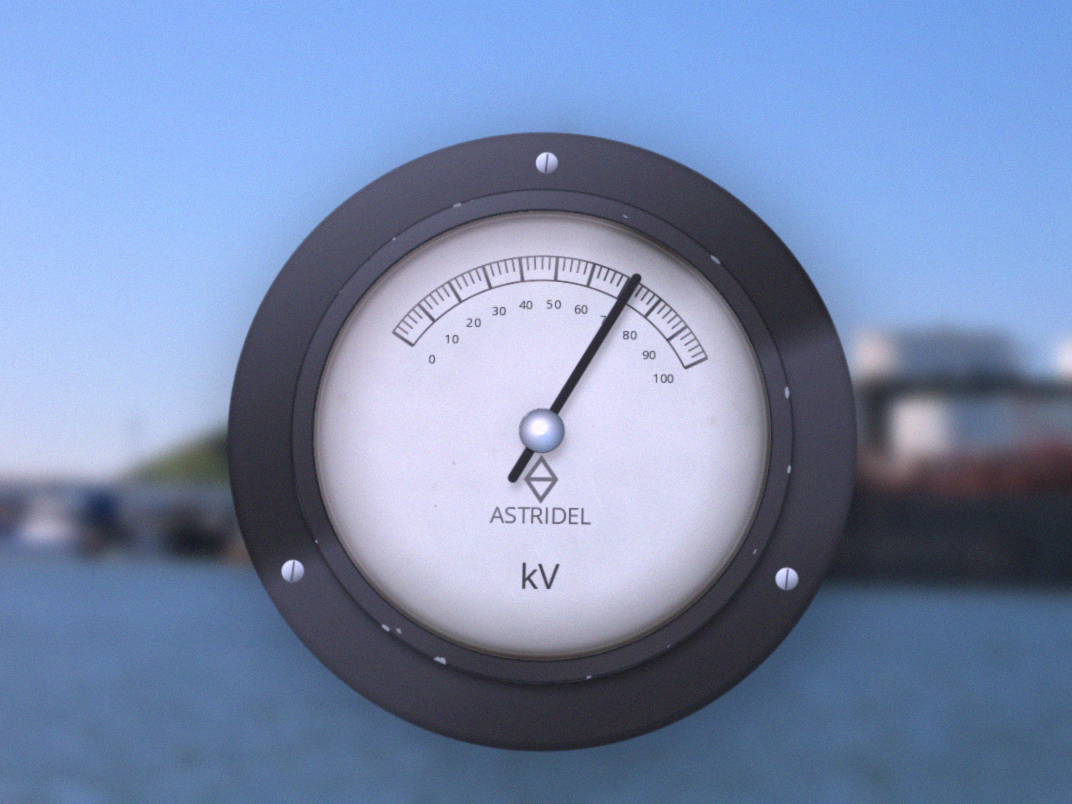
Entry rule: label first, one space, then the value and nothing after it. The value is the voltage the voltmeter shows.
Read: 72 kV
